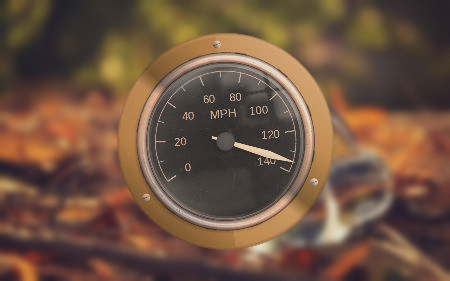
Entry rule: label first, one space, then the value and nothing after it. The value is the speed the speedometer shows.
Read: 135 mph
